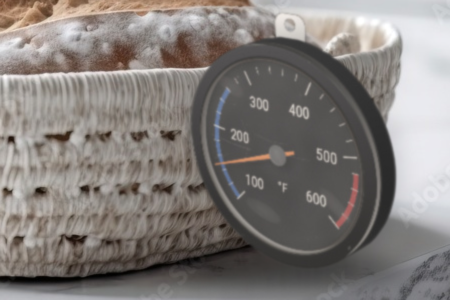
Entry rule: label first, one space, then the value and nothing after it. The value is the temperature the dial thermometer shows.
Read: 150 °F
